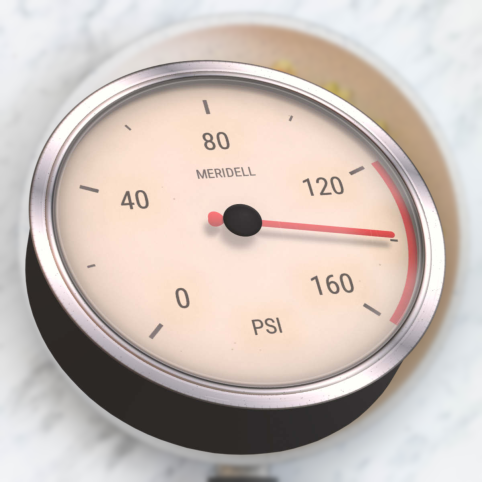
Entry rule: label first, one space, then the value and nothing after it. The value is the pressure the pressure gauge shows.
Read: 140 psi
